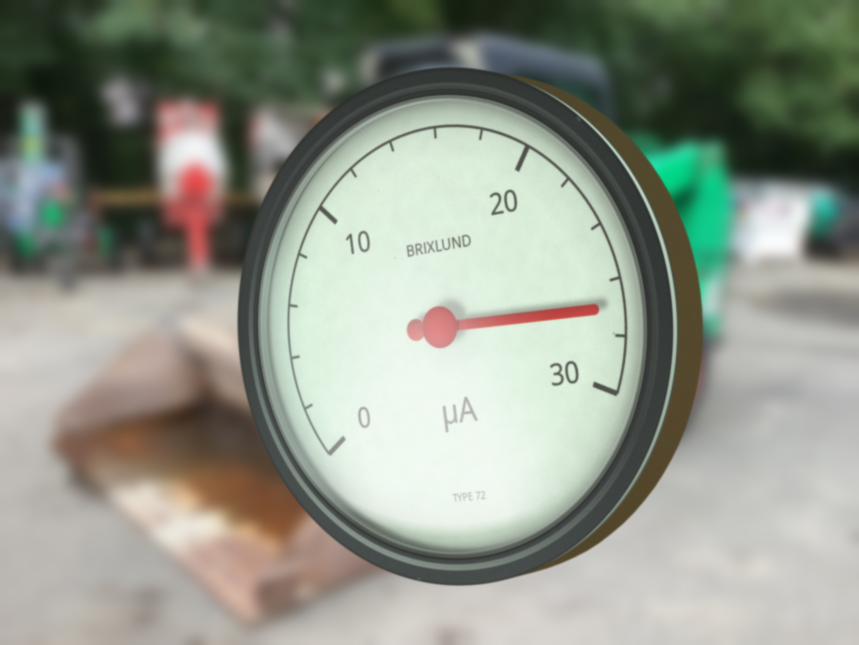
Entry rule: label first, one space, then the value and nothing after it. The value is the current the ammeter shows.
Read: 27 µA
